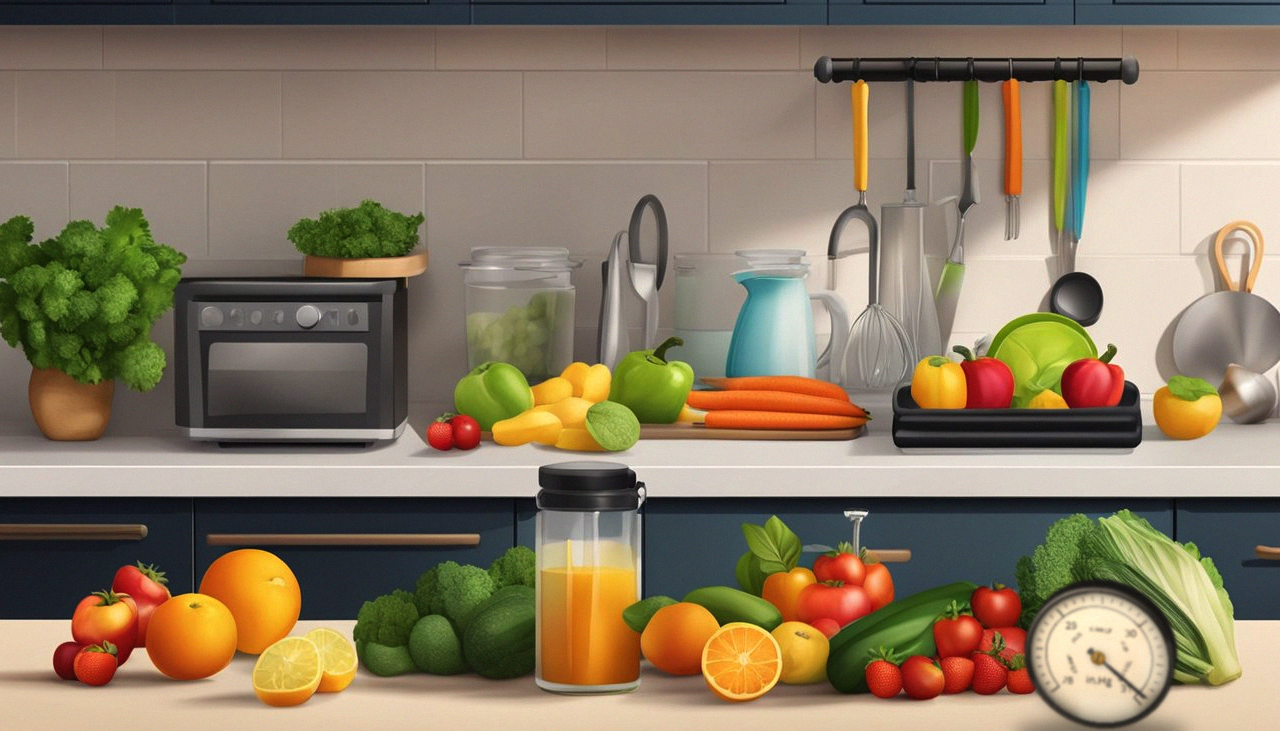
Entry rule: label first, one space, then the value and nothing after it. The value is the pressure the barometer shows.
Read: 30.9 inHg
